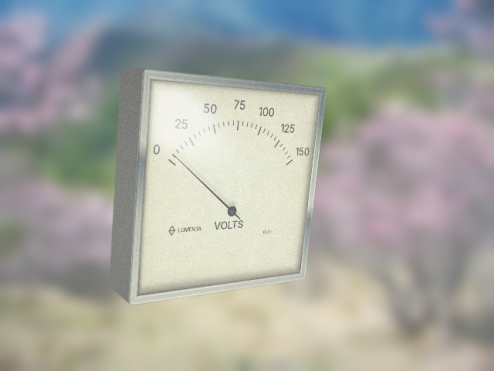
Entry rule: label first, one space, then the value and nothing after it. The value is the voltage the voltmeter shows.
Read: 5 V
